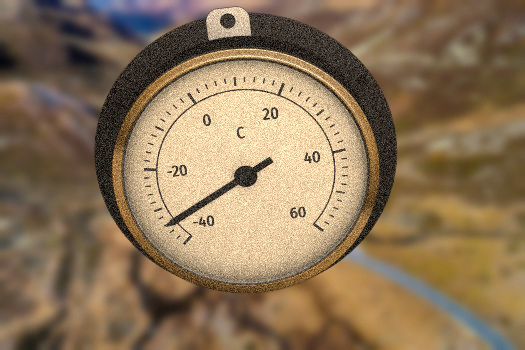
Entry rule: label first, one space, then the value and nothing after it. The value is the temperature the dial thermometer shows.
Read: -34 °C
